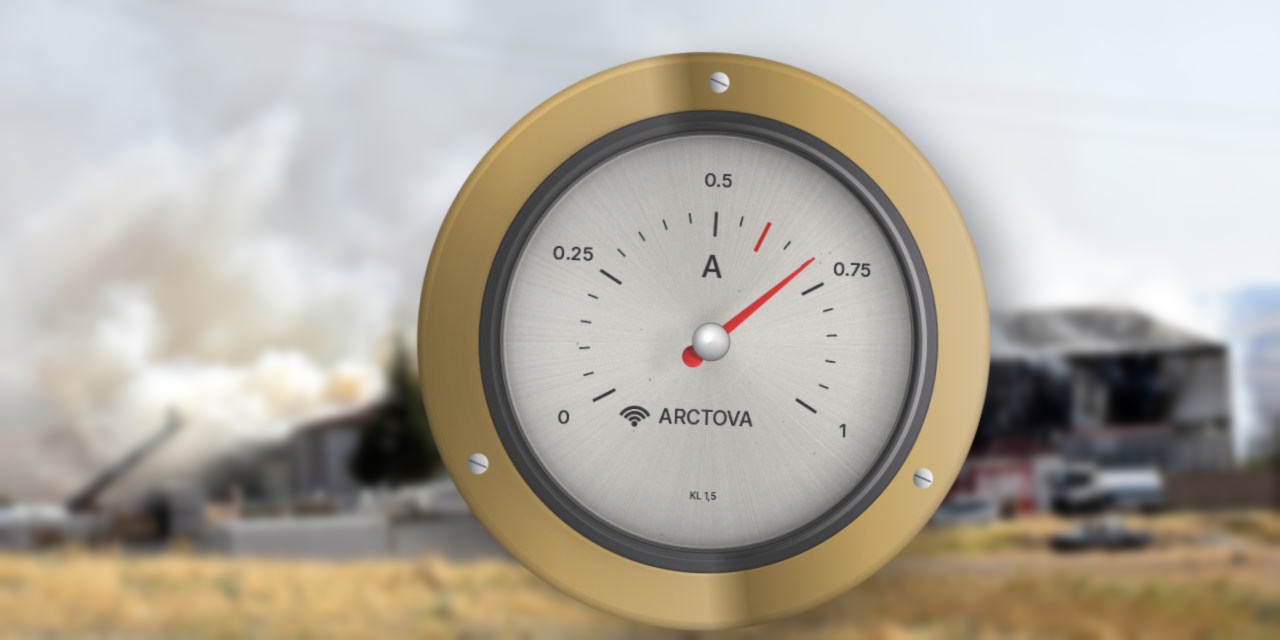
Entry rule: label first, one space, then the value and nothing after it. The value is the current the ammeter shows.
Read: 0.7 A
